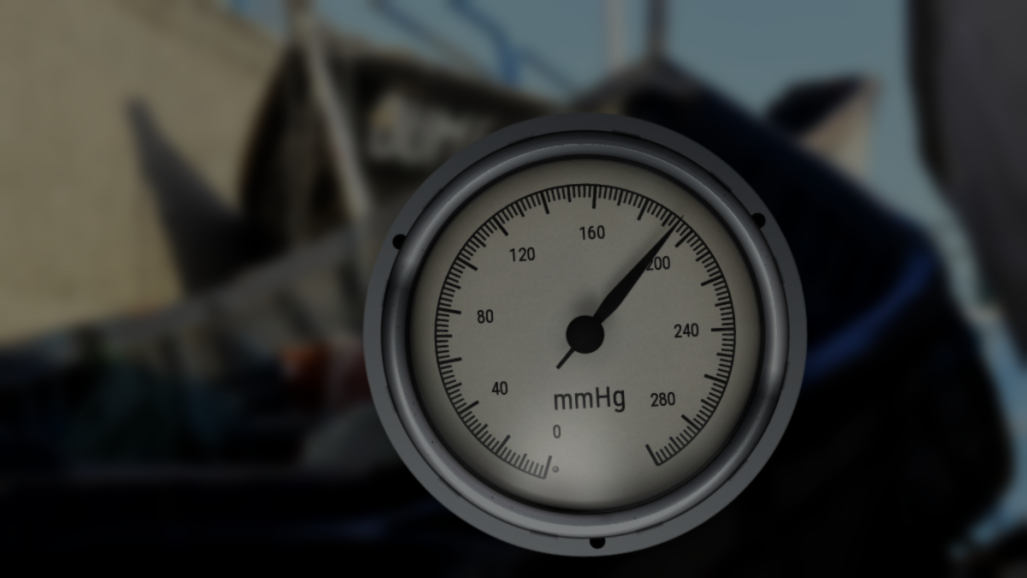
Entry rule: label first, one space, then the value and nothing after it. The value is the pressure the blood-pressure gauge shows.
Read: 194 mmHg
